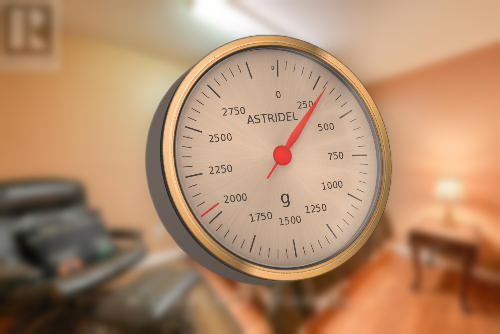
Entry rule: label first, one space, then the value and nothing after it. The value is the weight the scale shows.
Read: 300 g
